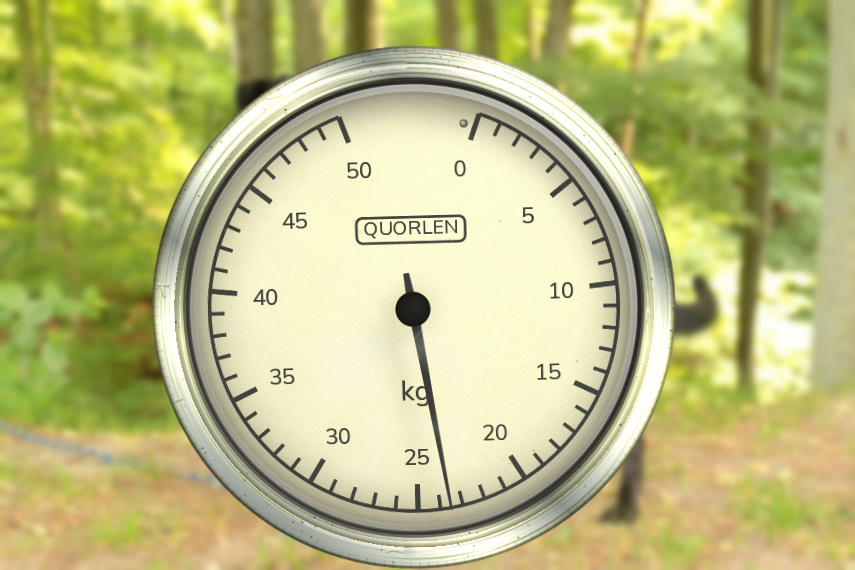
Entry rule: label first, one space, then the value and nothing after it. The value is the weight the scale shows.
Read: 23.5 kg
